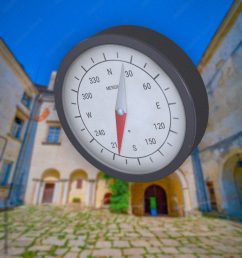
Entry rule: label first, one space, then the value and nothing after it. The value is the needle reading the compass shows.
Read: 202.5 °
